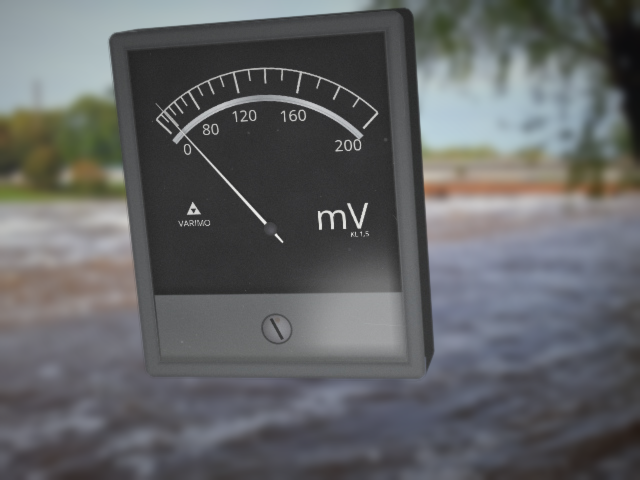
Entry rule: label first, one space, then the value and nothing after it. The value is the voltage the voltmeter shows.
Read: 40 mV
